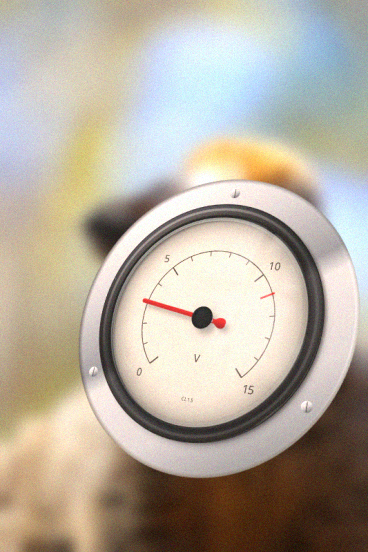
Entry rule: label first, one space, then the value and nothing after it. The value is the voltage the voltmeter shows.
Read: 3 V
